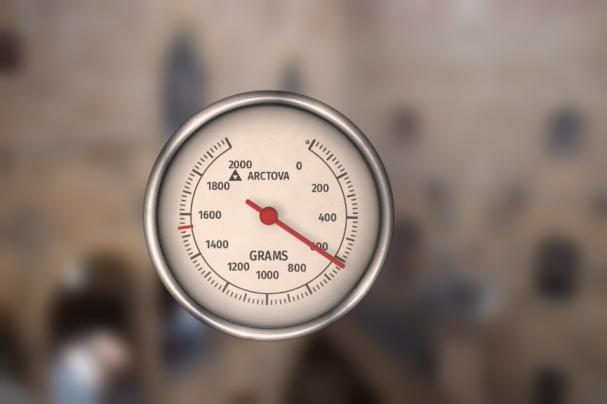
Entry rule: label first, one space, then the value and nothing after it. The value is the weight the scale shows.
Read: 620 g
